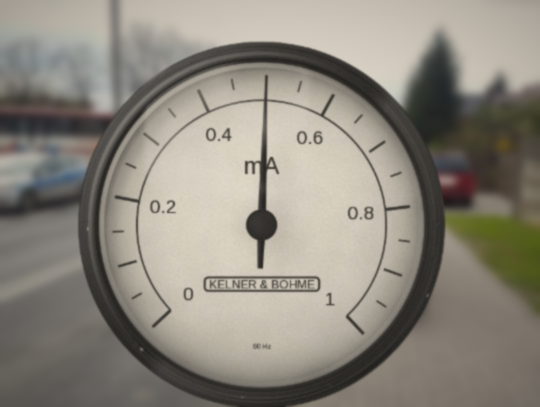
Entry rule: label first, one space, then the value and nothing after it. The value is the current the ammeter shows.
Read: 0.5 mA
